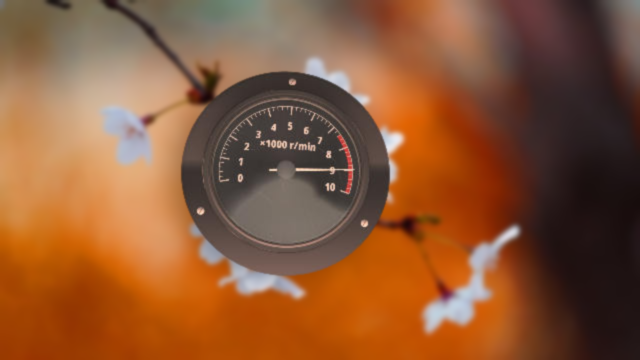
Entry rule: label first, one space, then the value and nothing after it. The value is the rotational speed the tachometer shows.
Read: 9000 rpm
